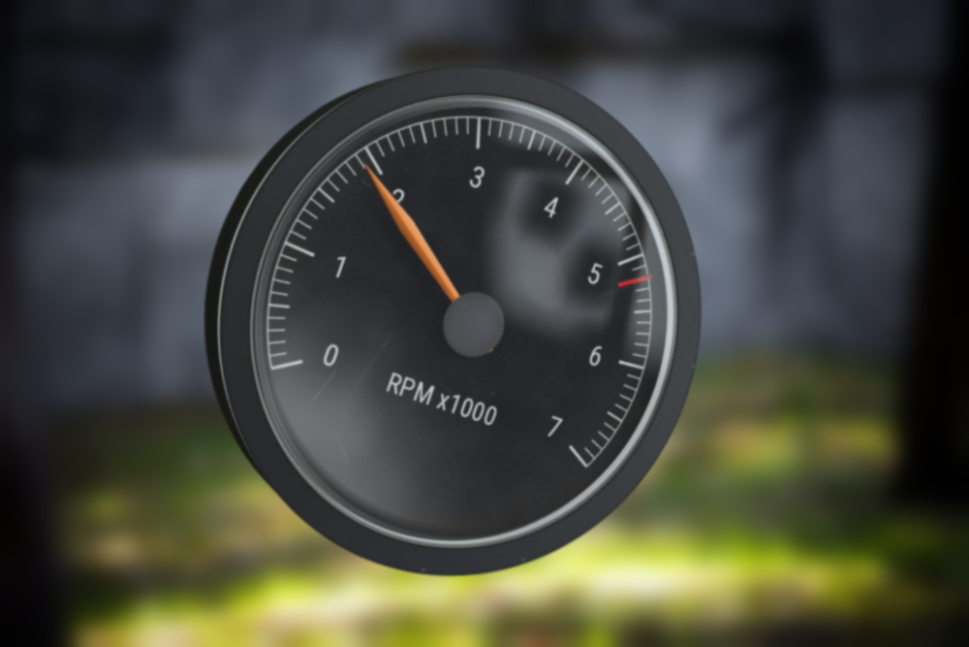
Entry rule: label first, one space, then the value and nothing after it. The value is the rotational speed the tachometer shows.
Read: 1900 rpm
